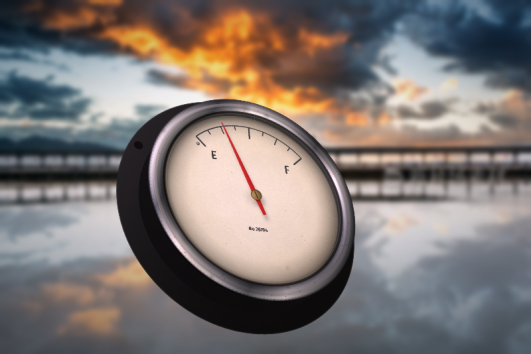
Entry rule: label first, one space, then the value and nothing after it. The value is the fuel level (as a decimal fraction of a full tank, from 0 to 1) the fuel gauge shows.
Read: 0.25
